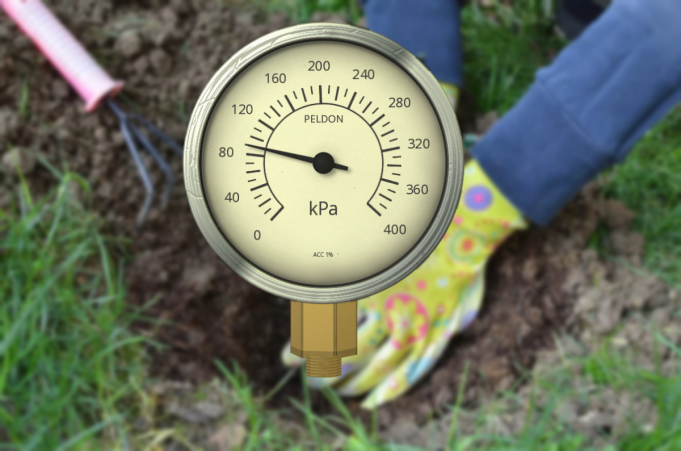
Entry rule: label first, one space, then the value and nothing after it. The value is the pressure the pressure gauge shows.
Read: 90 kPa
